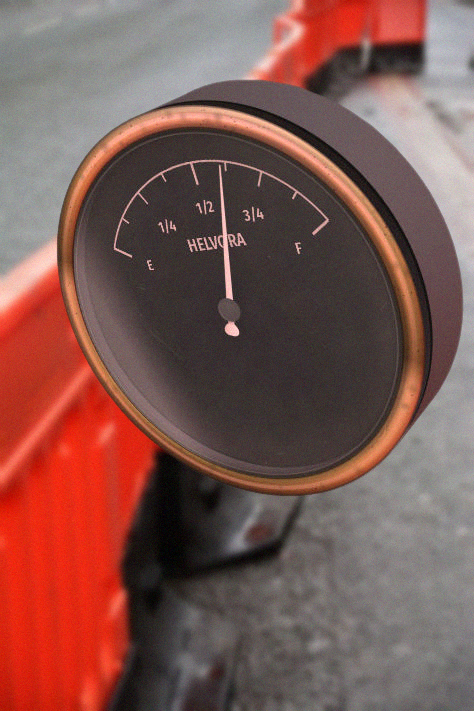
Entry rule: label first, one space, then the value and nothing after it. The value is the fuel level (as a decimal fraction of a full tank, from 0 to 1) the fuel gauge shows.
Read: 0.625
